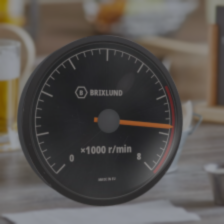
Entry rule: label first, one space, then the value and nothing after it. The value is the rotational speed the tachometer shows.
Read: 6800 rpm
